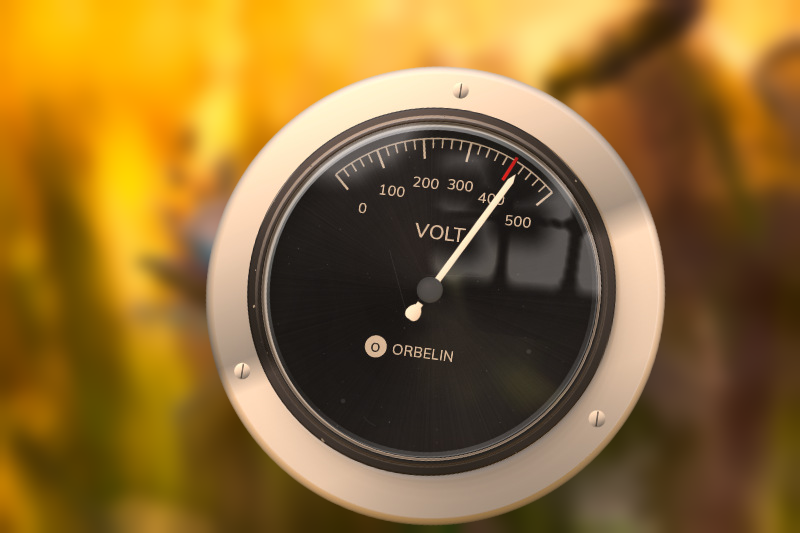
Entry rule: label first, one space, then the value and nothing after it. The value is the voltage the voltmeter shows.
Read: 420 V
